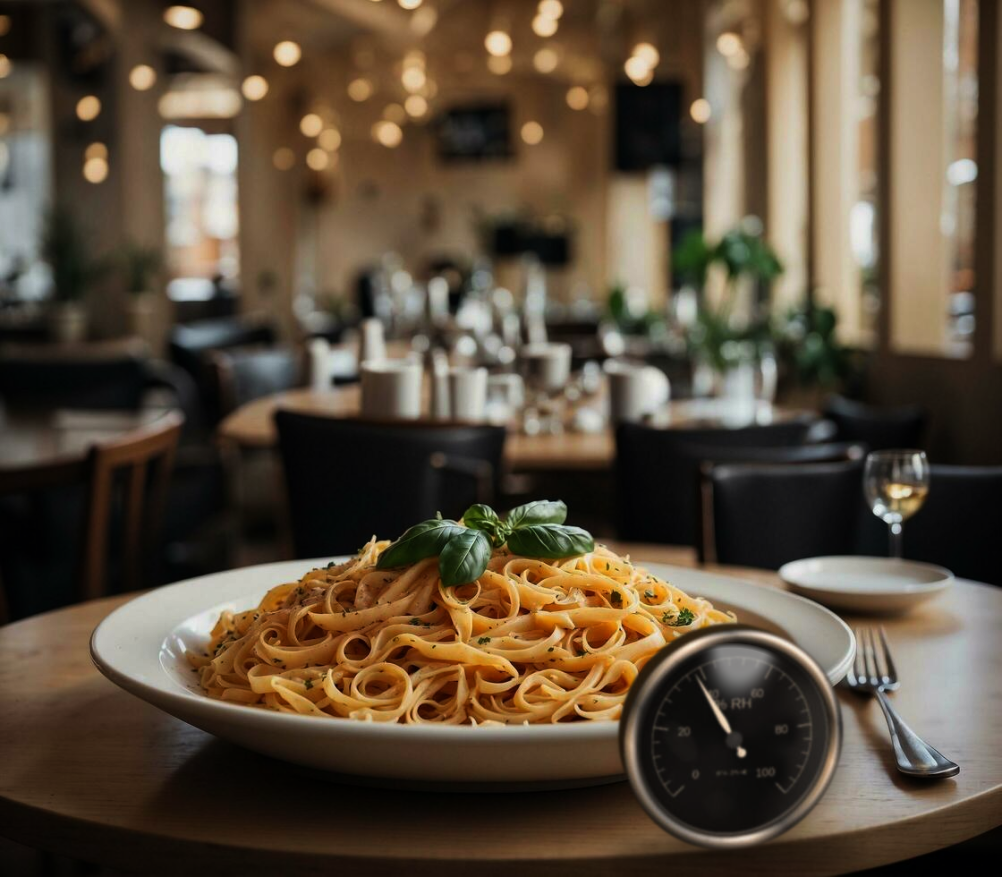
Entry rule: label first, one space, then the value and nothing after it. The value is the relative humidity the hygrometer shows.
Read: 38 %
